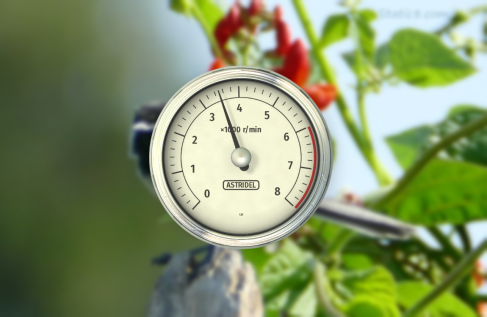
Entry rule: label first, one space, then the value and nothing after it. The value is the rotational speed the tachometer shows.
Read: 3500 rpm
